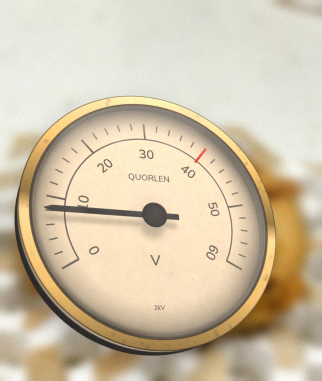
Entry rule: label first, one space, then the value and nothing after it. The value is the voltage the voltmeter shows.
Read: 8 V
